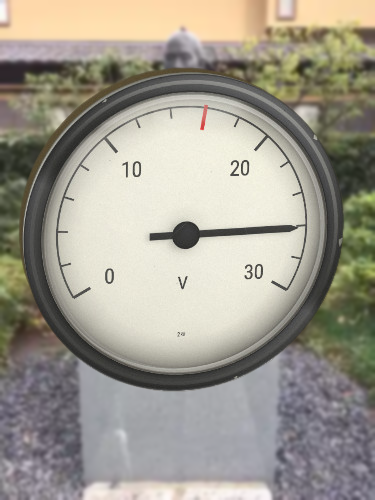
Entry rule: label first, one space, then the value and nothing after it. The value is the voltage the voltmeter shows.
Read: 26 V
